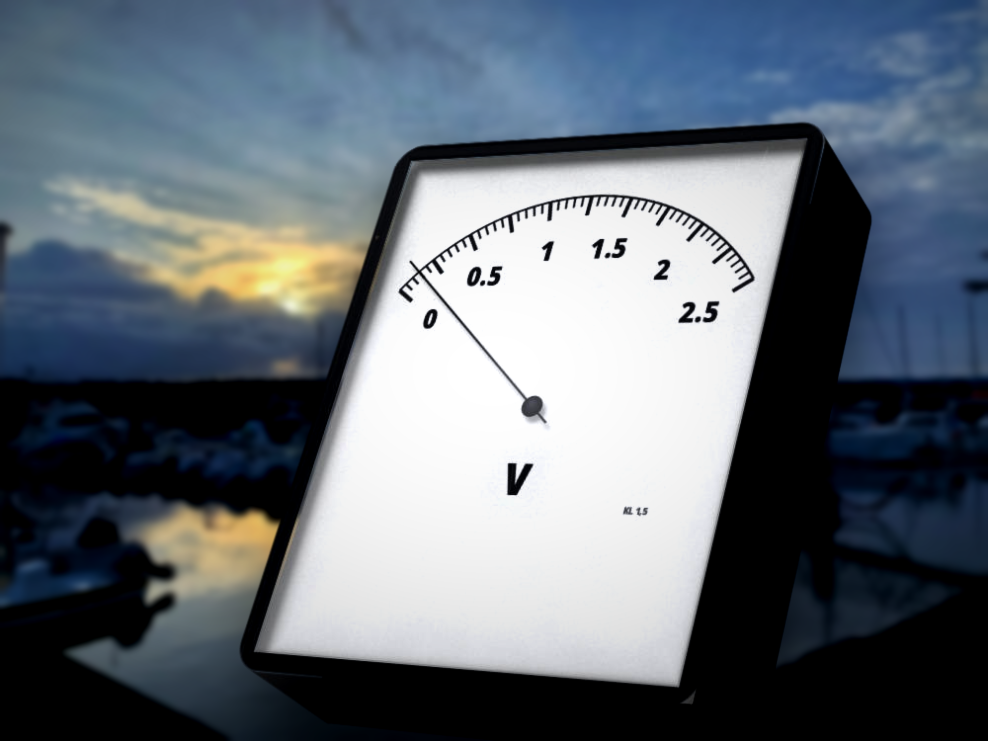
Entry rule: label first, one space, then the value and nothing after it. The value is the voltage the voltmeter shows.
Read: 0.15 V
